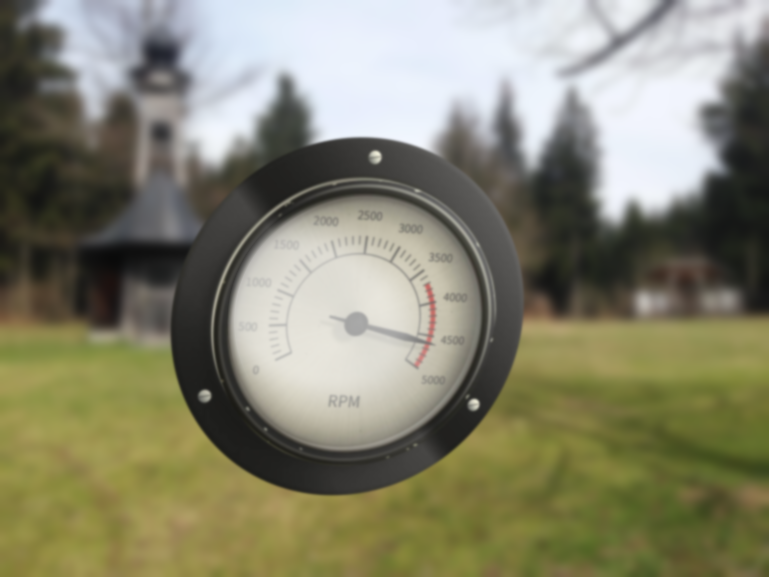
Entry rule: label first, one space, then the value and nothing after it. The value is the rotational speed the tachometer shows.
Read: 4600 rpm
